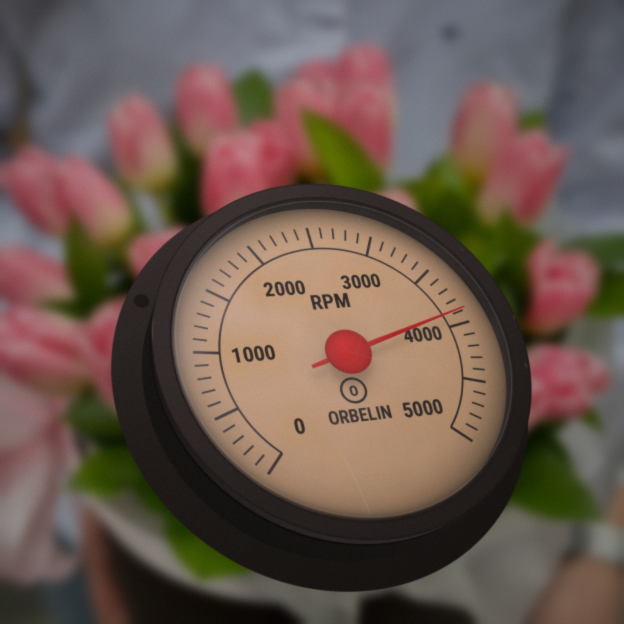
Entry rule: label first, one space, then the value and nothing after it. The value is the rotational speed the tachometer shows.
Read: 3900 rpm
